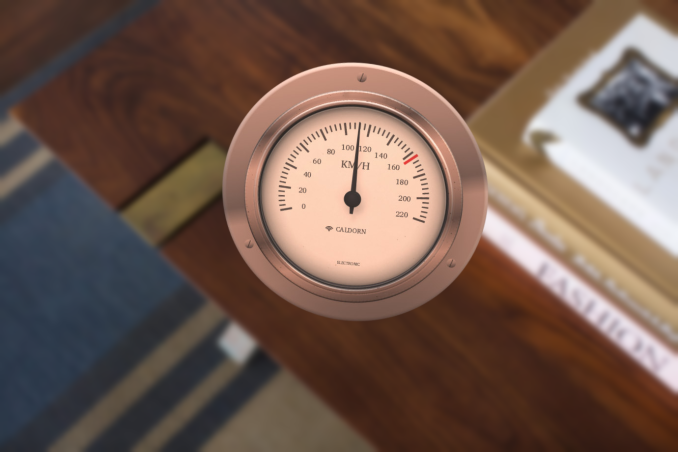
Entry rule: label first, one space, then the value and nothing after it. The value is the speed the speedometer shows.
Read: 112 km/h
